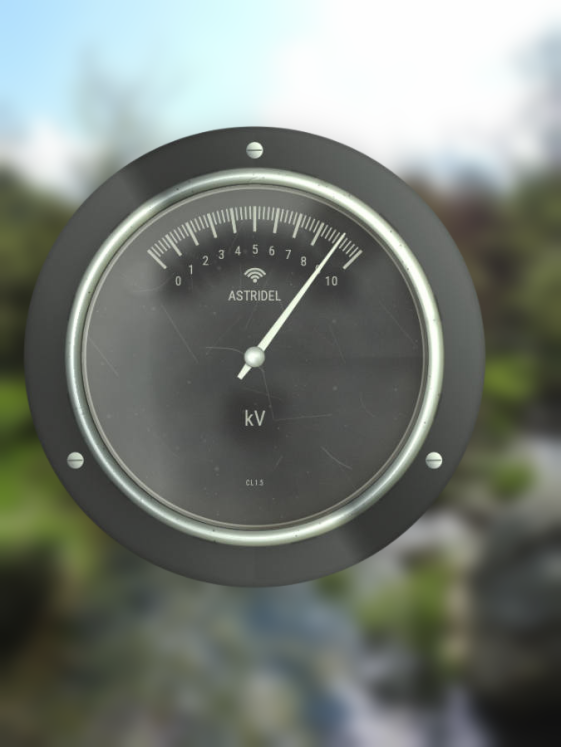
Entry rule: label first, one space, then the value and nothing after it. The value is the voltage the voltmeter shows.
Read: 9 kV
